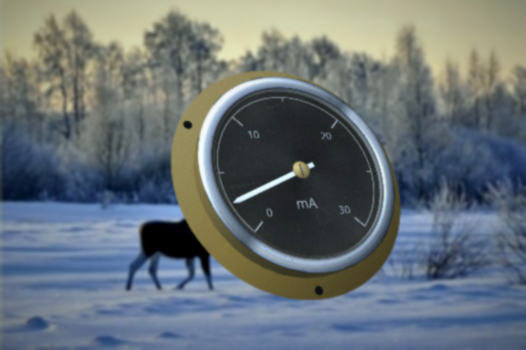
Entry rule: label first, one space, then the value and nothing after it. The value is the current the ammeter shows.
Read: 2.5 mA
